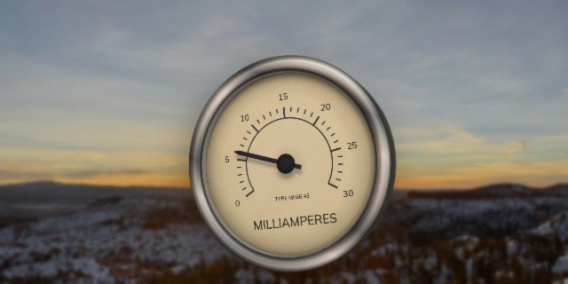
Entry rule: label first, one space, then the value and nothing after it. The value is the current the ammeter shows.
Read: 6 mA
